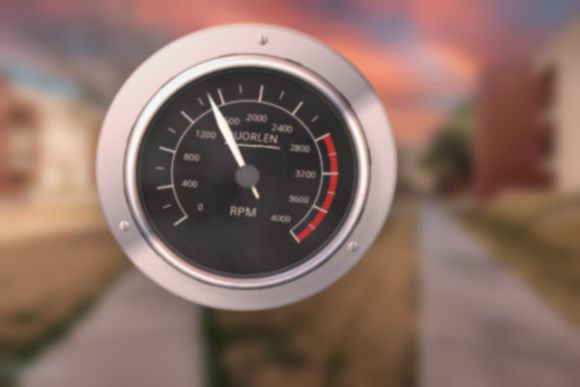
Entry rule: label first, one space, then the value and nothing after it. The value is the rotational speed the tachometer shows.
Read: 1500 rpm
